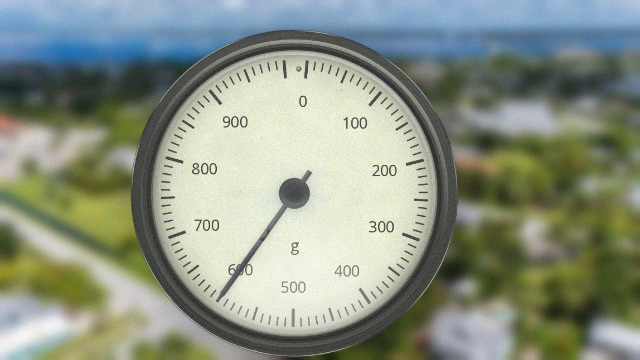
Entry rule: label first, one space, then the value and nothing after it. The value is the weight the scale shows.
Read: 600 g
